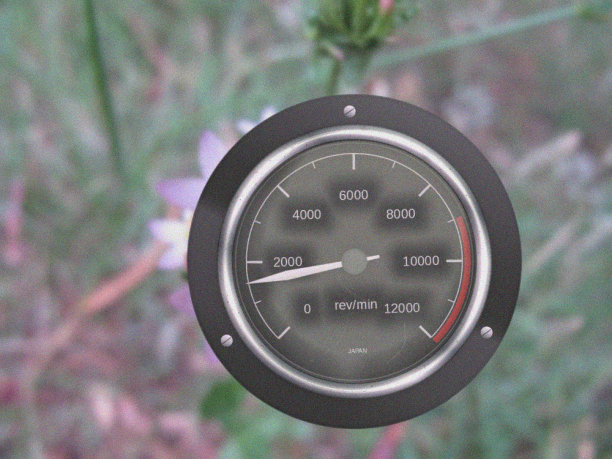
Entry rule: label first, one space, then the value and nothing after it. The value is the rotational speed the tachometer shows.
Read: 1500 rpm
